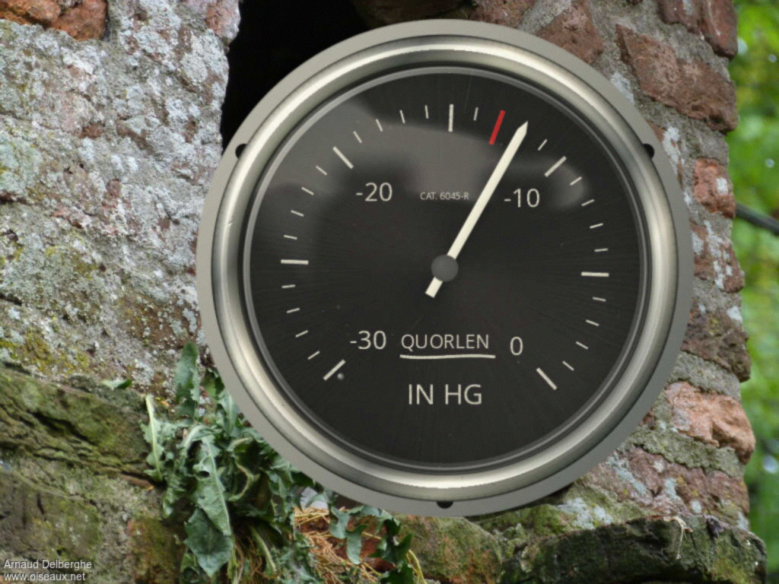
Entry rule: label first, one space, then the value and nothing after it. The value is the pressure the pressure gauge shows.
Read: -12 inHg
